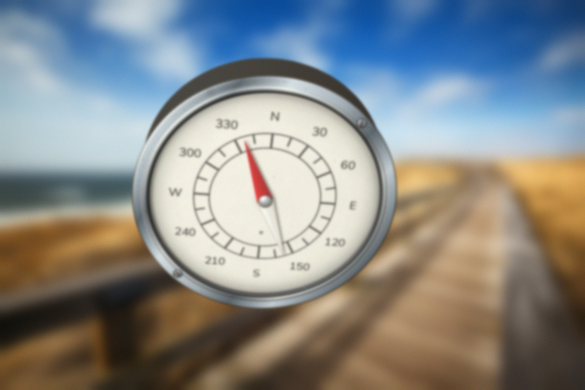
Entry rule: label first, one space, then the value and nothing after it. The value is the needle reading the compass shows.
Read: 337.5 °
